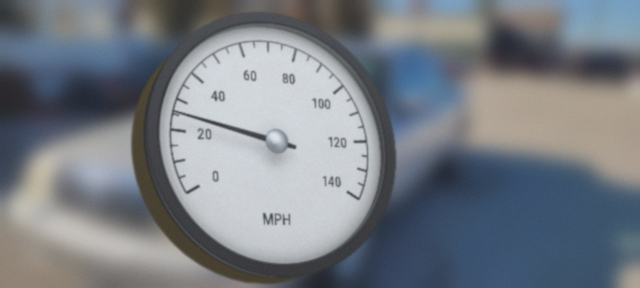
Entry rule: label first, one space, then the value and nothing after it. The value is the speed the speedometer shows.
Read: 25 mph
